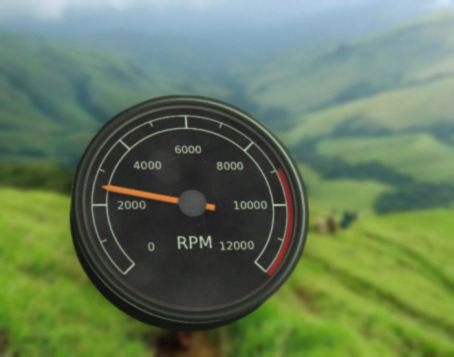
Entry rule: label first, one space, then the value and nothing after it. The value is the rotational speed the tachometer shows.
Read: 2500 rpm
